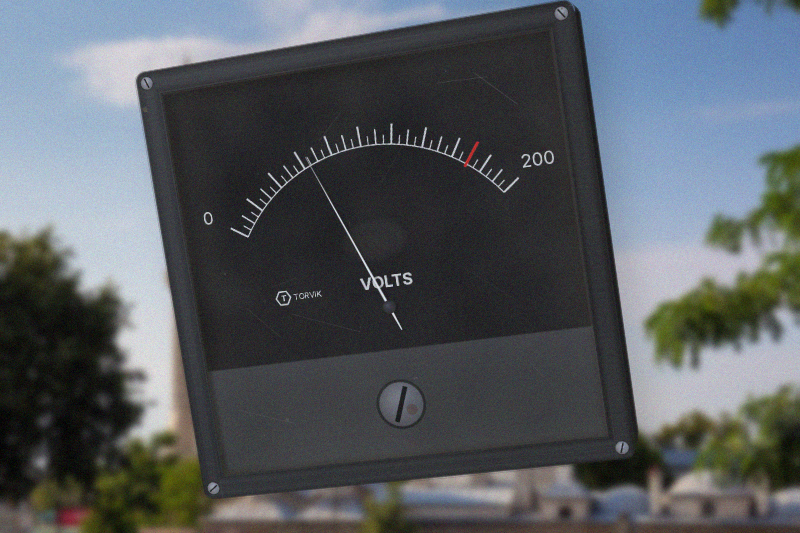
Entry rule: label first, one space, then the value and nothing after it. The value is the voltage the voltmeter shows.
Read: 65 V
